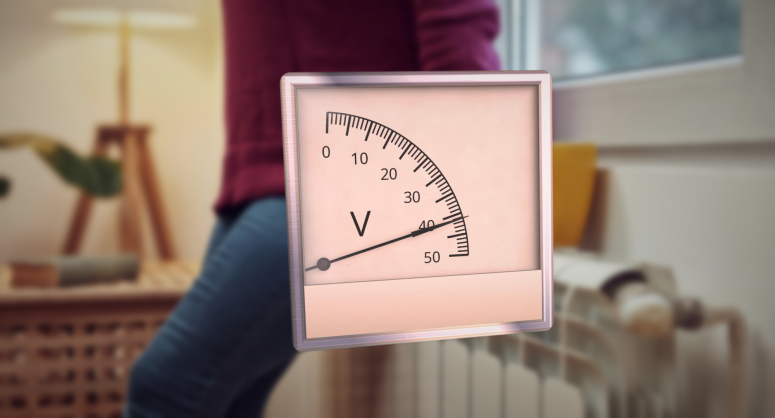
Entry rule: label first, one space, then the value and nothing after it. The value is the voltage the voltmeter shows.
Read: 41 V
